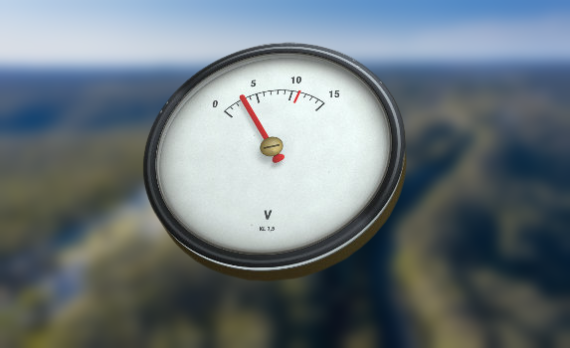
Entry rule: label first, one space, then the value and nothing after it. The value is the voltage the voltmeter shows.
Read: 3 V
